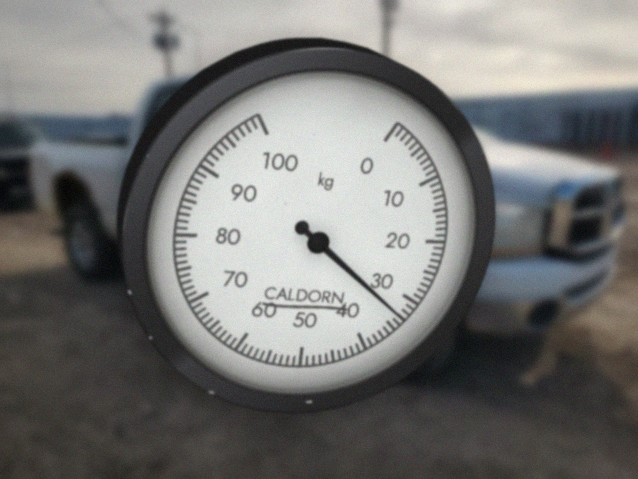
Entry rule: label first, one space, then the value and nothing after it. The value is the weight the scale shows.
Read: 33 kg
